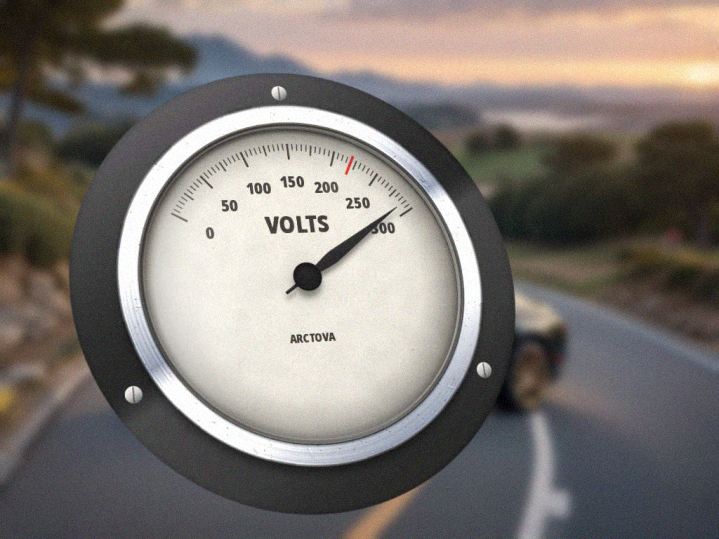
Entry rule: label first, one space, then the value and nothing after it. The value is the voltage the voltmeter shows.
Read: 290 V
